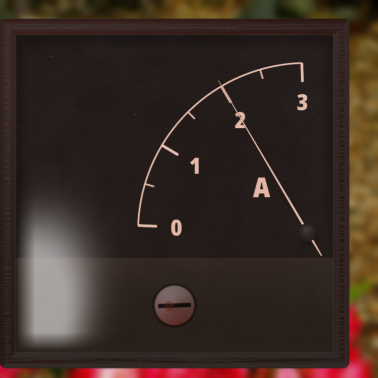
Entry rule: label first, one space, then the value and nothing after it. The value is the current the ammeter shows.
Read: 2 A
